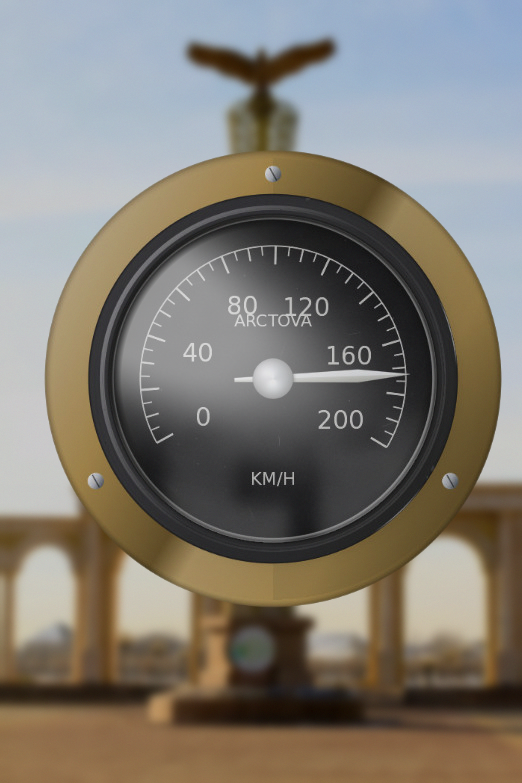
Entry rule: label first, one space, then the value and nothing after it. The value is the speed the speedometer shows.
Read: 172.5 km/h
